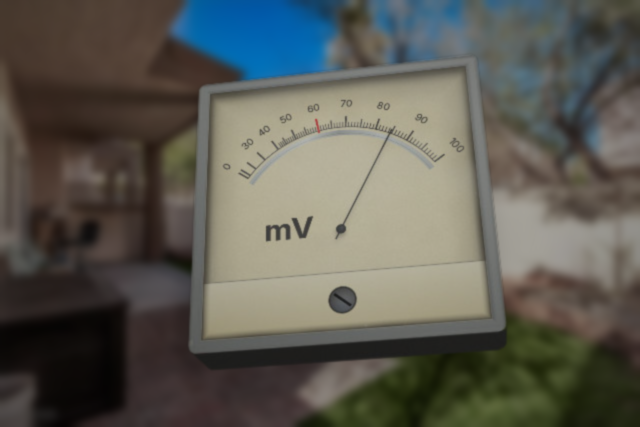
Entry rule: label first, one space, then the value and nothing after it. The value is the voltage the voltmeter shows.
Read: 85 mV
